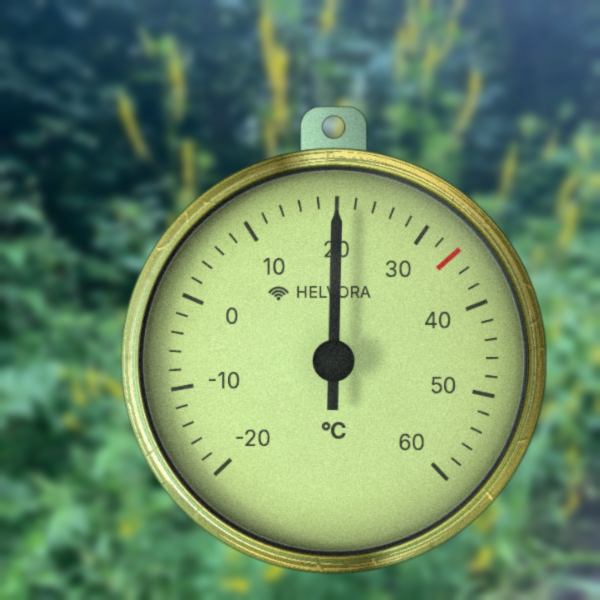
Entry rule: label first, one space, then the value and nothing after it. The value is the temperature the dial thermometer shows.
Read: 20 °C
